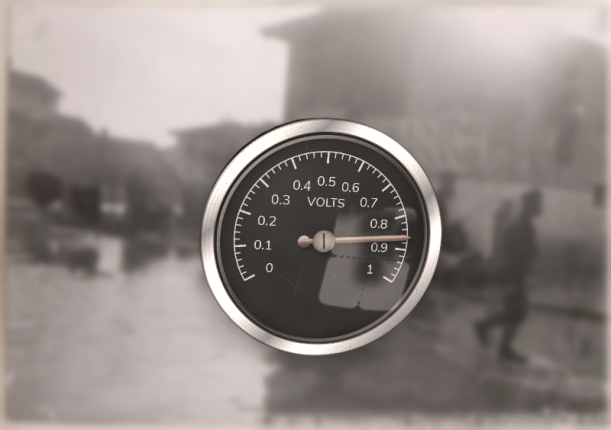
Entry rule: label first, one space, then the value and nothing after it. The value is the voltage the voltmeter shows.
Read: 0.86 V
